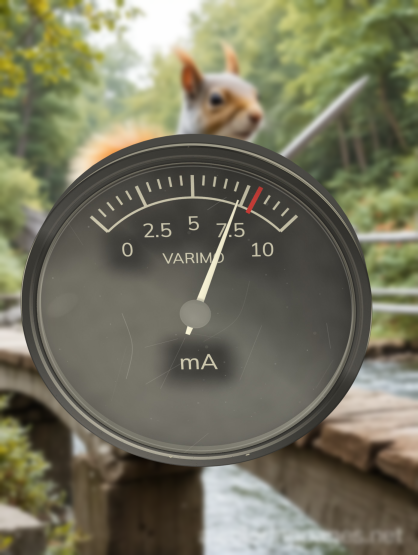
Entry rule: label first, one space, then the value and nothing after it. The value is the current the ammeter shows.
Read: 7.25 mA
